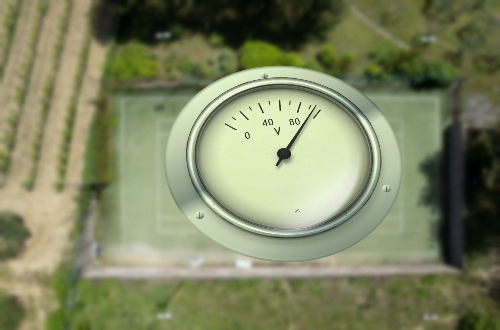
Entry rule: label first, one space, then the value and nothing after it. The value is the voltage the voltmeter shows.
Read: 95 V
